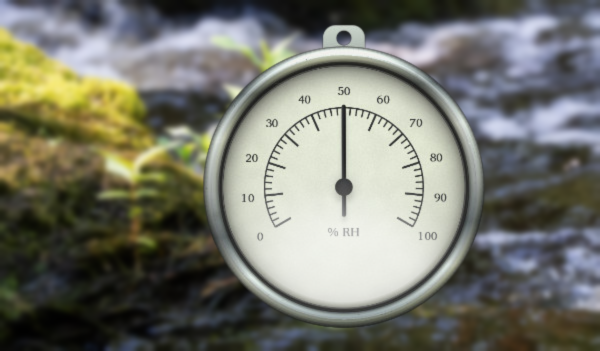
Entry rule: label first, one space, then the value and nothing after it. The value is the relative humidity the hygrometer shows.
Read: 50 %
